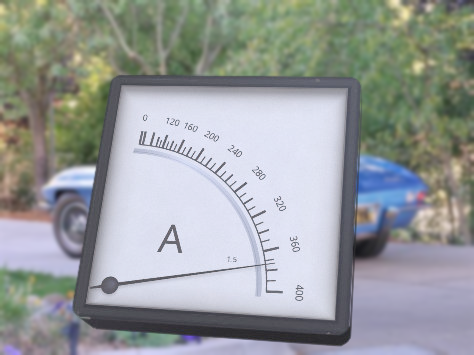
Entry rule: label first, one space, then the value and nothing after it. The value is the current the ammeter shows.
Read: 375 A
